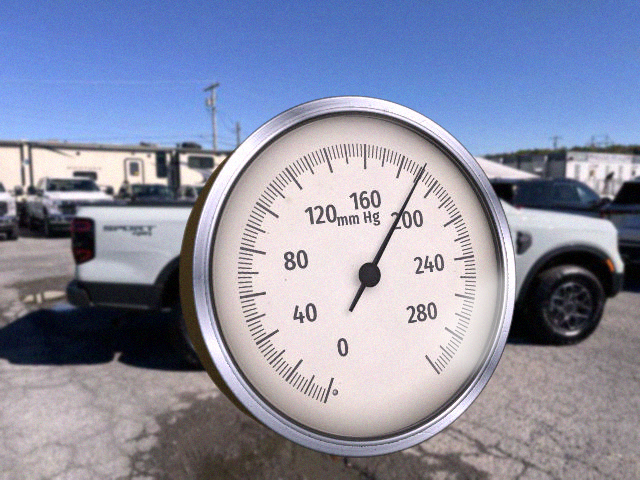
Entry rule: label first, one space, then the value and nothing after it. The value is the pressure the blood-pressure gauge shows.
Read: 190 mmHg
